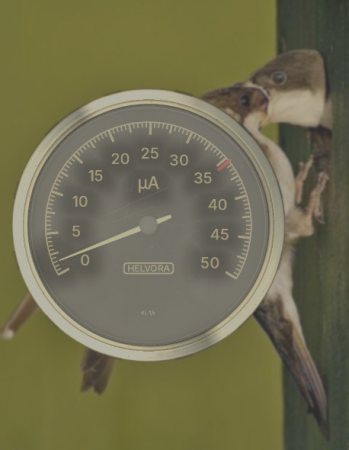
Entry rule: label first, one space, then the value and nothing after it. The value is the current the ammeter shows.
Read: 1.5 µA
